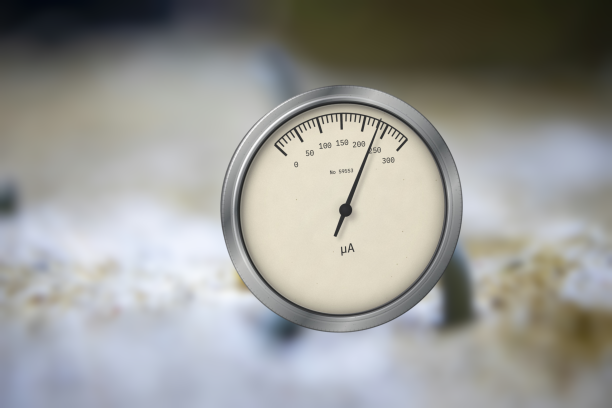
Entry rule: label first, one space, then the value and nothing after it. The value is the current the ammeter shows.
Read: 230 µA
